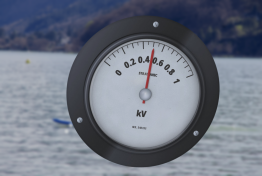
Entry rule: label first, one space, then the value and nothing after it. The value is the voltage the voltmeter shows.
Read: 0.5 kV
